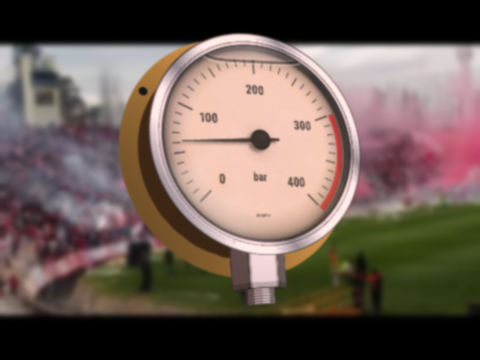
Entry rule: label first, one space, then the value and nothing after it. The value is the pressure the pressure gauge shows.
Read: 60 bar
